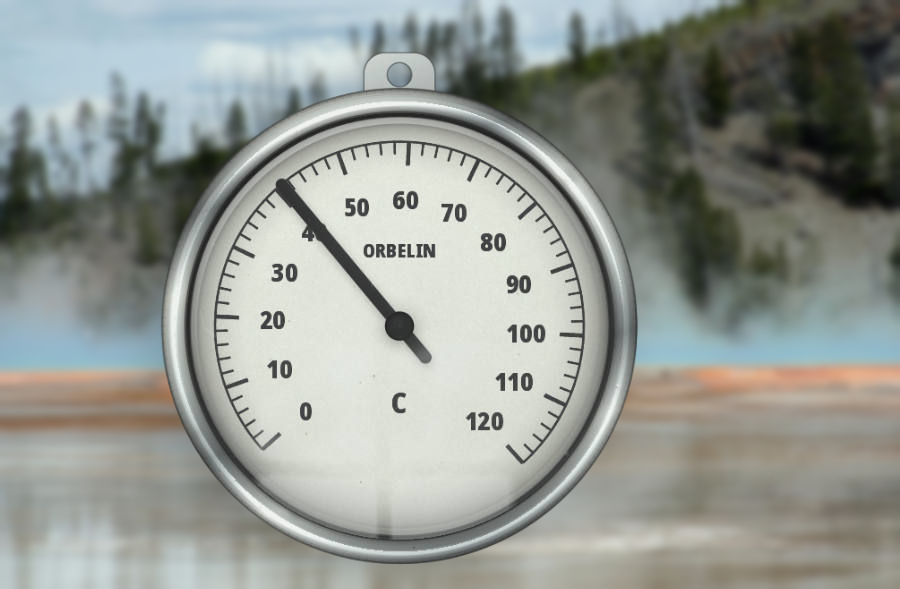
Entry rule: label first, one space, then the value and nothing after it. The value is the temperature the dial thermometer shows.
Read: 41 °C
